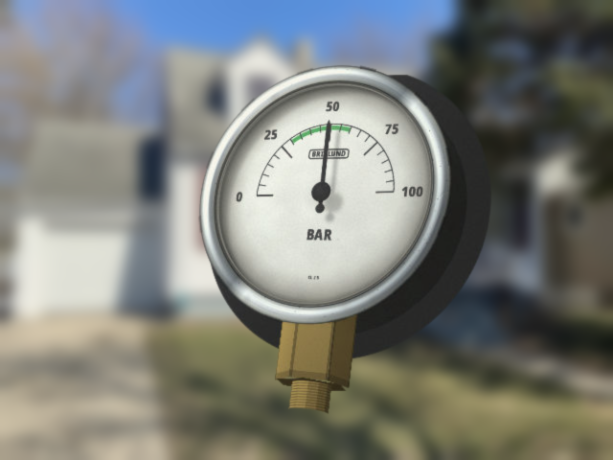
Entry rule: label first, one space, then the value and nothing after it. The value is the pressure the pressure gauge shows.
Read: 50 bar
